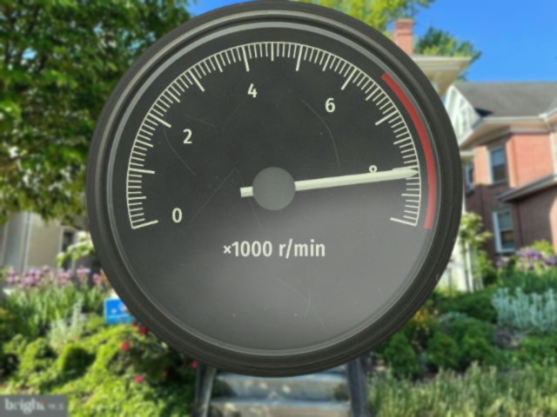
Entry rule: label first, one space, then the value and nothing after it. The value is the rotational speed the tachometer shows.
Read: 8100 rpm
